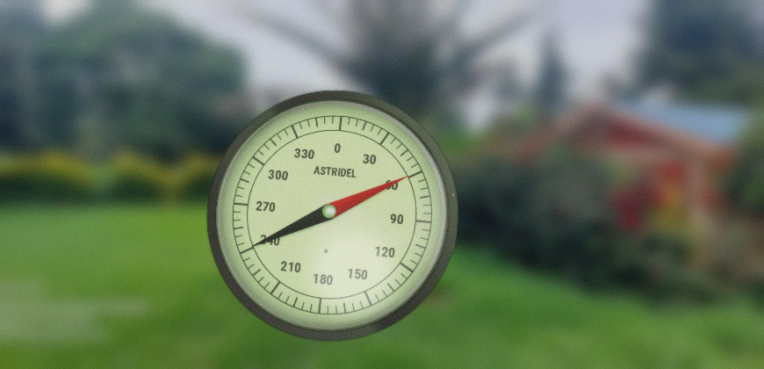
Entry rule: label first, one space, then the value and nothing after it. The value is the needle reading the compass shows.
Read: 60 °
